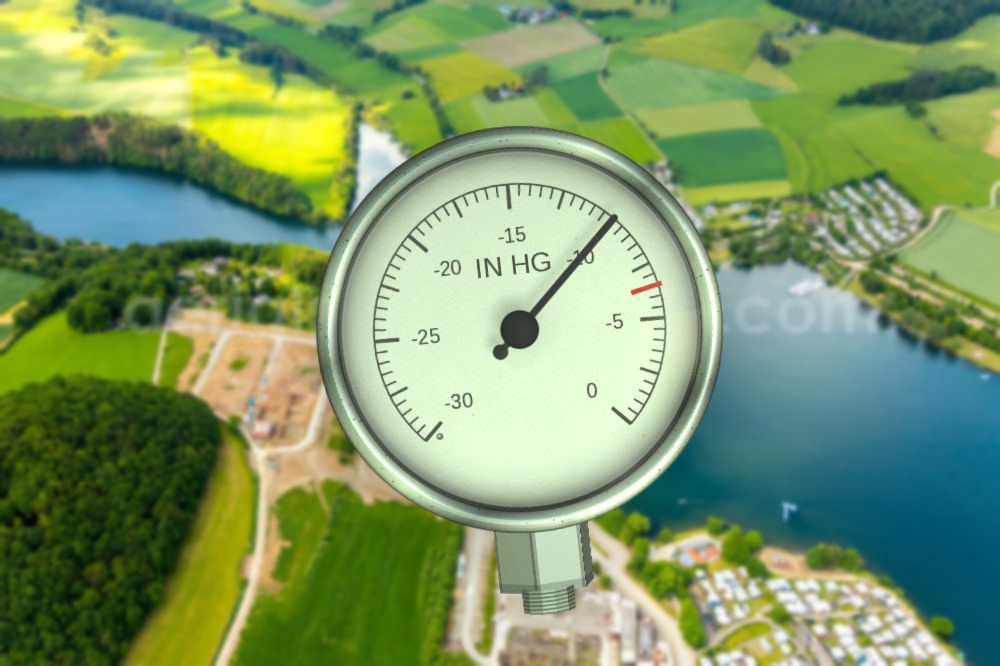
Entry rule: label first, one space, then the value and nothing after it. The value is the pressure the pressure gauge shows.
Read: -10 inHg
